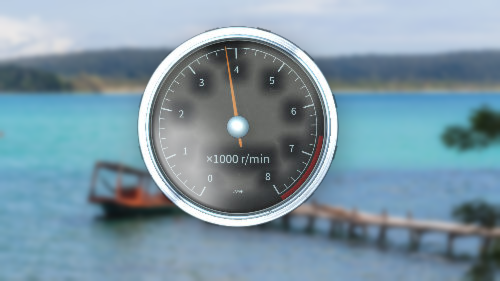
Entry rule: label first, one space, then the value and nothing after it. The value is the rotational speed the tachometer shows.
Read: 3800 rpm
